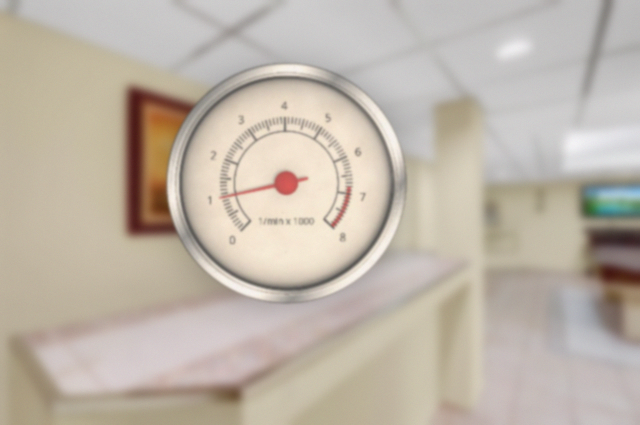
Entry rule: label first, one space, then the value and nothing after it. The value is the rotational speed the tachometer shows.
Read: 1000 rpm
